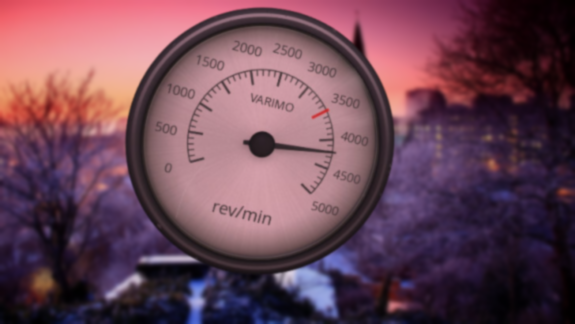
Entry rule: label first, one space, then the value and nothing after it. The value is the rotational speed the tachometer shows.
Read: 4200 rpm
